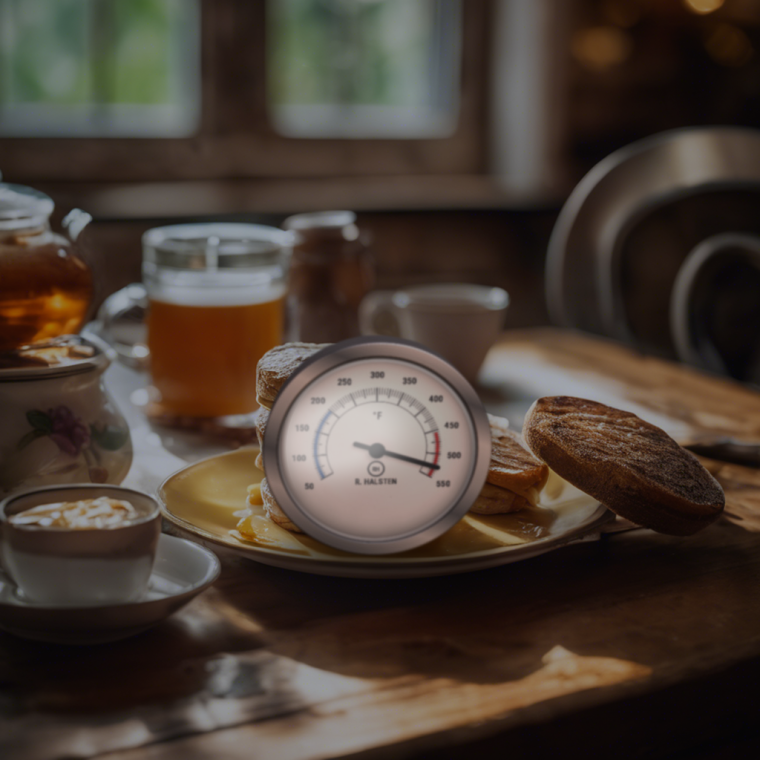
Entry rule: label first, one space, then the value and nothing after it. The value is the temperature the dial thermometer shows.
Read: 525 °F
